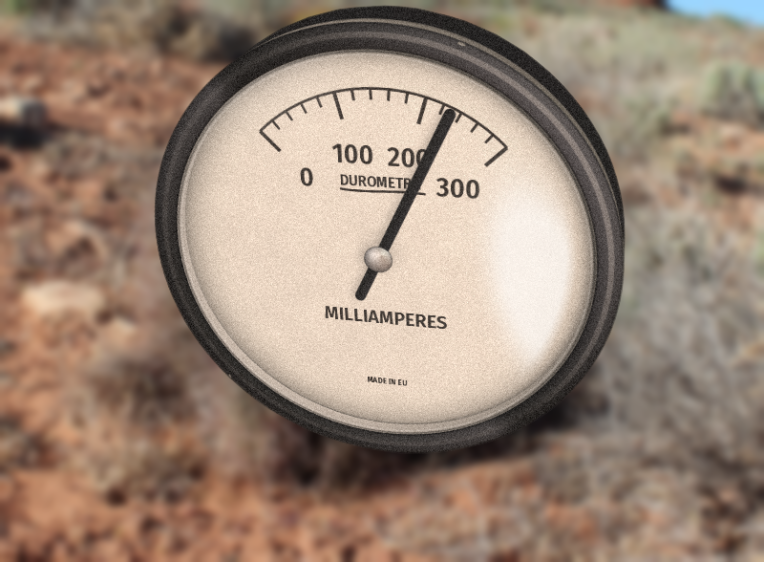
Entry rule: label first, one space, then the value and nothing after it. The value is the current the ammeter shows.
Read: 230 mA
